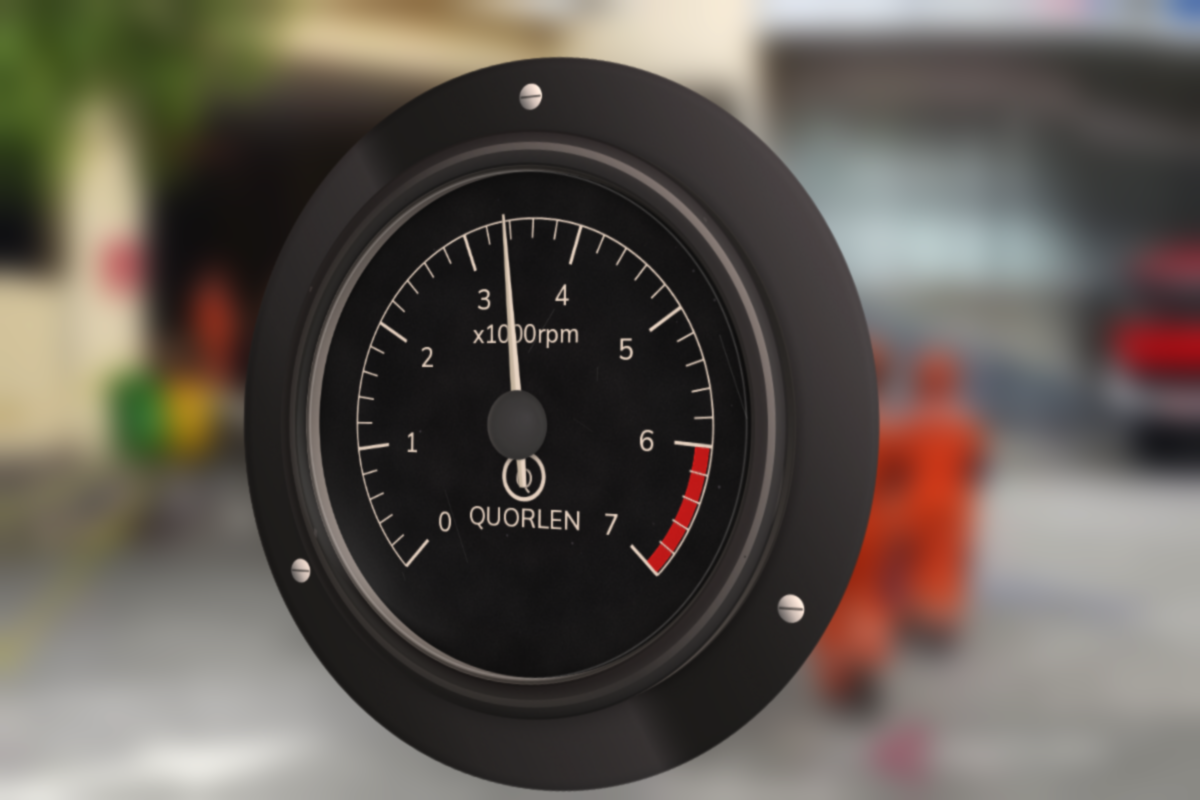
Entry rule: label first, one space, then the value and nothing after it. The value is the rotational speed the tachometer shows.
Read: 3400 rpm
